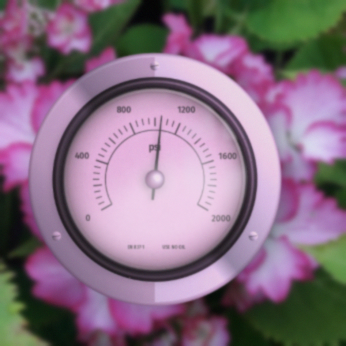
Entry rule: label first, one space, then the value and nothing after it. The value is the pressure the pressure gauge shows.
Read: 1050 psi
